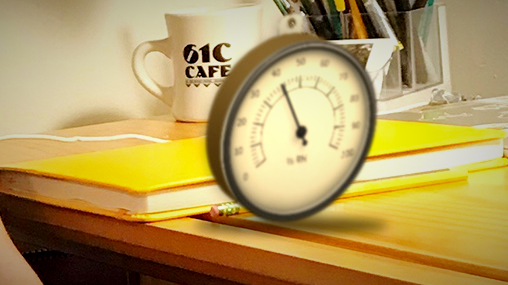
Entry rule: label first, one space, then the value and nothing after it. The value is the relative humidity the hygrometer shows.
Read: 40 %
